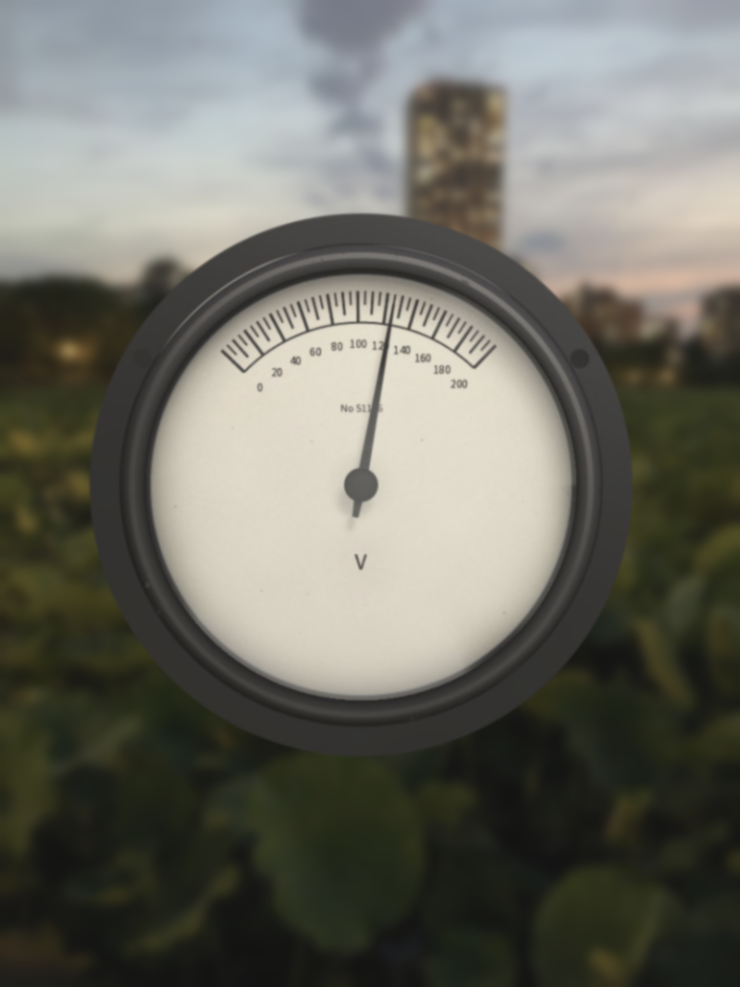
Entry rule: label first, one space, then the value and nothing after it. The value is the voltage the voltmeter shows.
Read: 125 V
